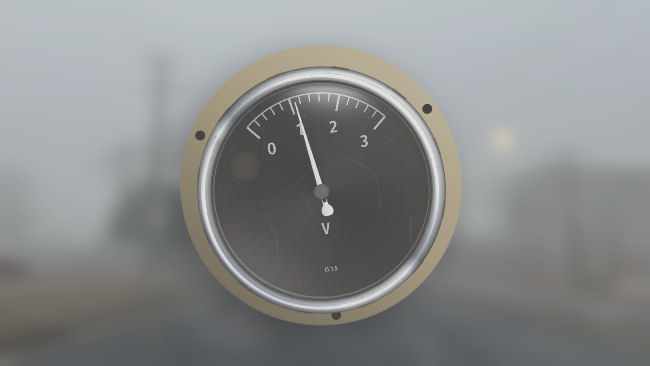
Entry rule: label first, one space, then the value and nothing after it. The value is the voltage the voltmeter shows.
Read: 1.1 V
